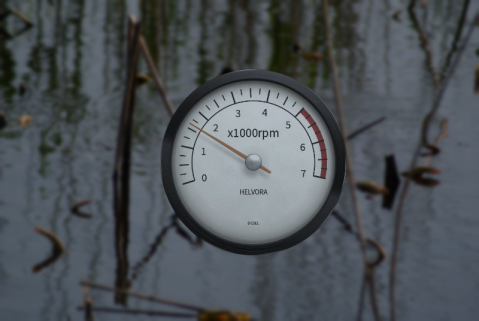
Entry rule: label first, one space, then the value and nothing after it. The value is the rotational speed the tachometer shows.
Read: 1625 rpm
